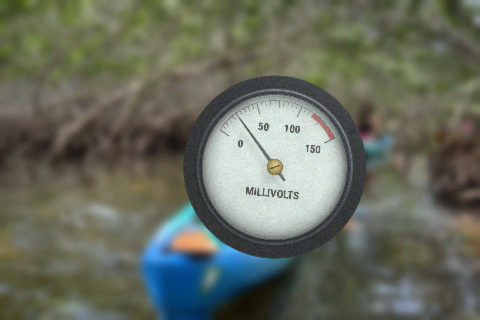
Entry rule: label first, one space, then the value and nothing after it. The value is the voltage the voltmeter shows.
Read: 25 mV
